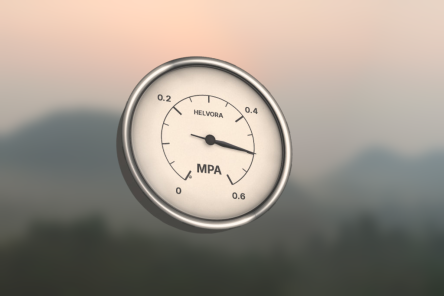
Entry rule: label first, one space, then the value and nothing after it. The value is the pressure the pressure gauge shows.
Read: 0.5 MPa
